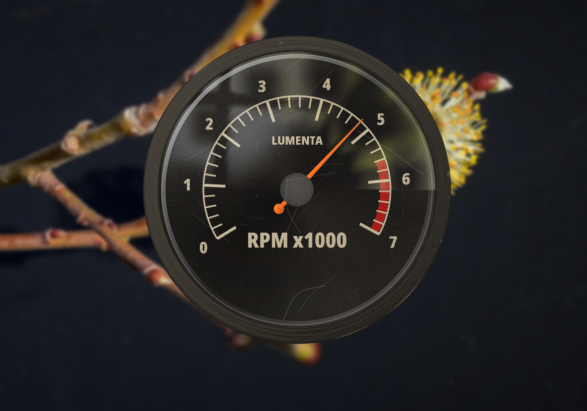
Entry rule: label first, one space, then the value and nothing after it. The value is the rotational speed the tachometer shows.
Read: 4800 rpm
